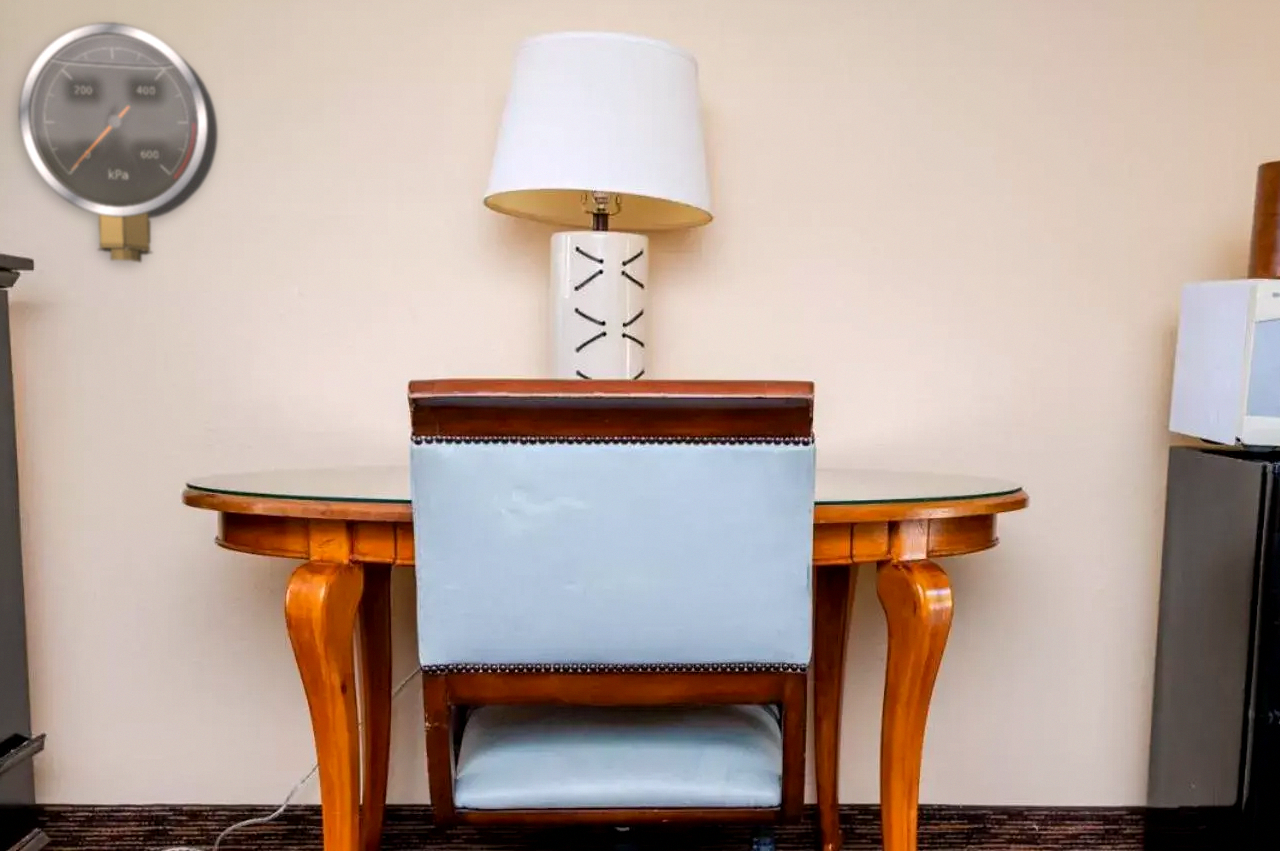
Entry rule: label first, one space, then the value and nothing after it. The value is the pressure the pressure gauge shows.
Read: 0 kPa
